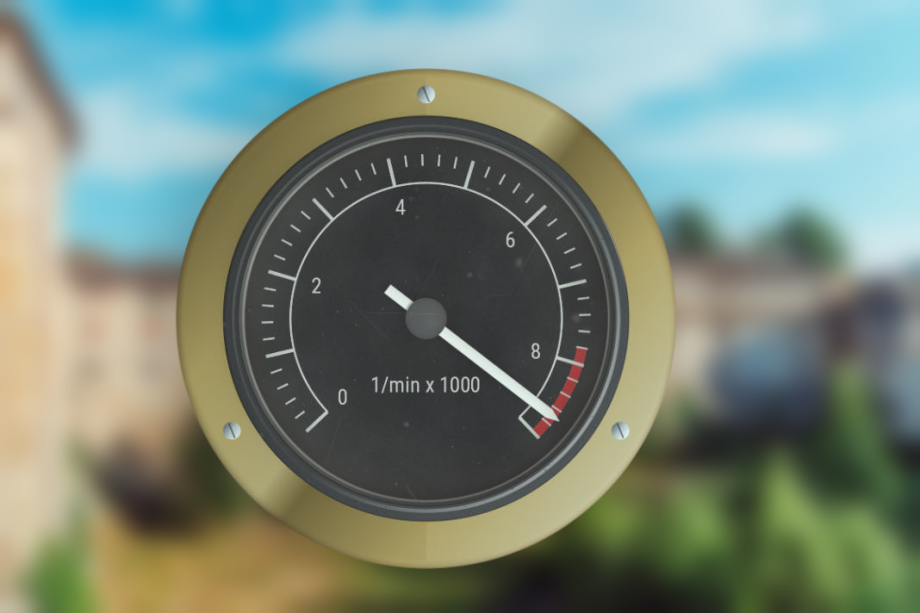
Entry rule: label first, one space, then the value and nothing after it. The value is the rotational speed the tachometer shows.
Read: 8700 rpm
